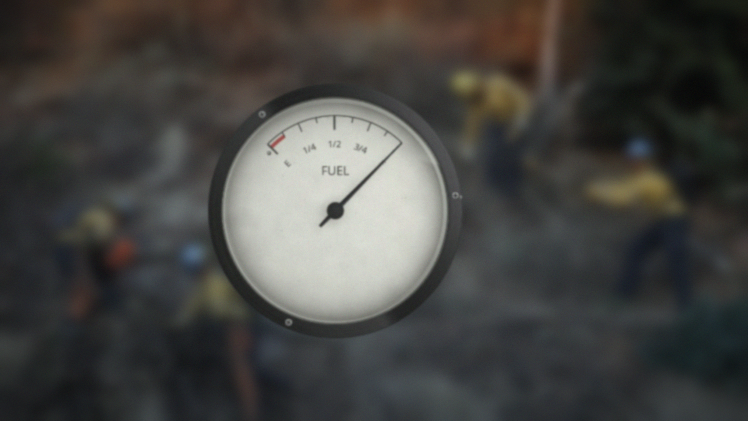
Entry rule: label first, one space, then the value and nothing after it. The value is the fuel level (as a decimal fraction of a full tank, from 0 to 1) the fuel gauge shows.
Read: 1
